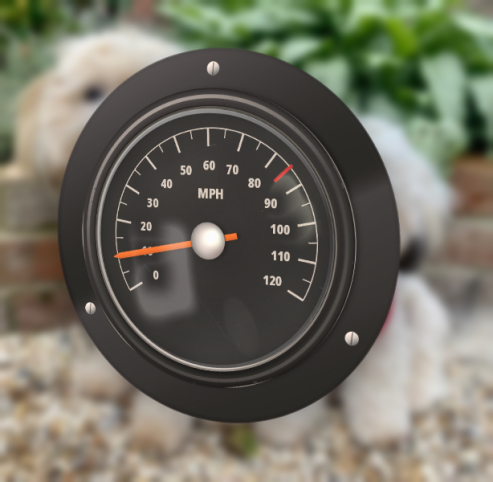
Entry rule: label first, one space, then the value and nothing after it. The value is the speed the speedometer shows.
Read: 10 mph
